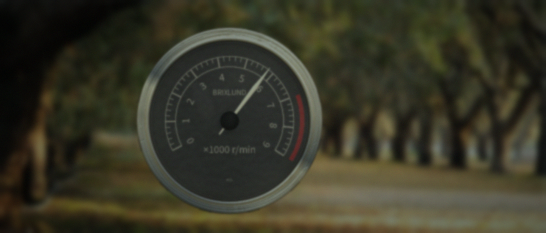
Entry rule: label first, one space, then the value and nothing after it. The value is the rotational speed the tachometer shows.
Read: 5800 rpm
